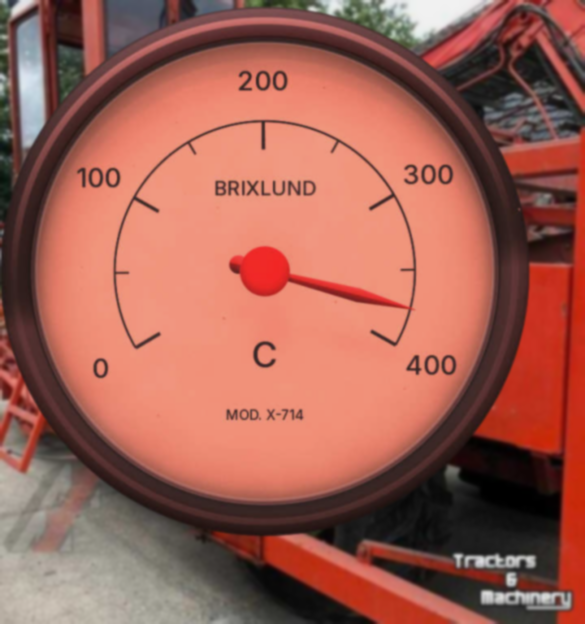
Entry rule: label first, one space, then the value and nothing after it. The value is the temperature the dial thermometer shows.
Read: 375 °C
